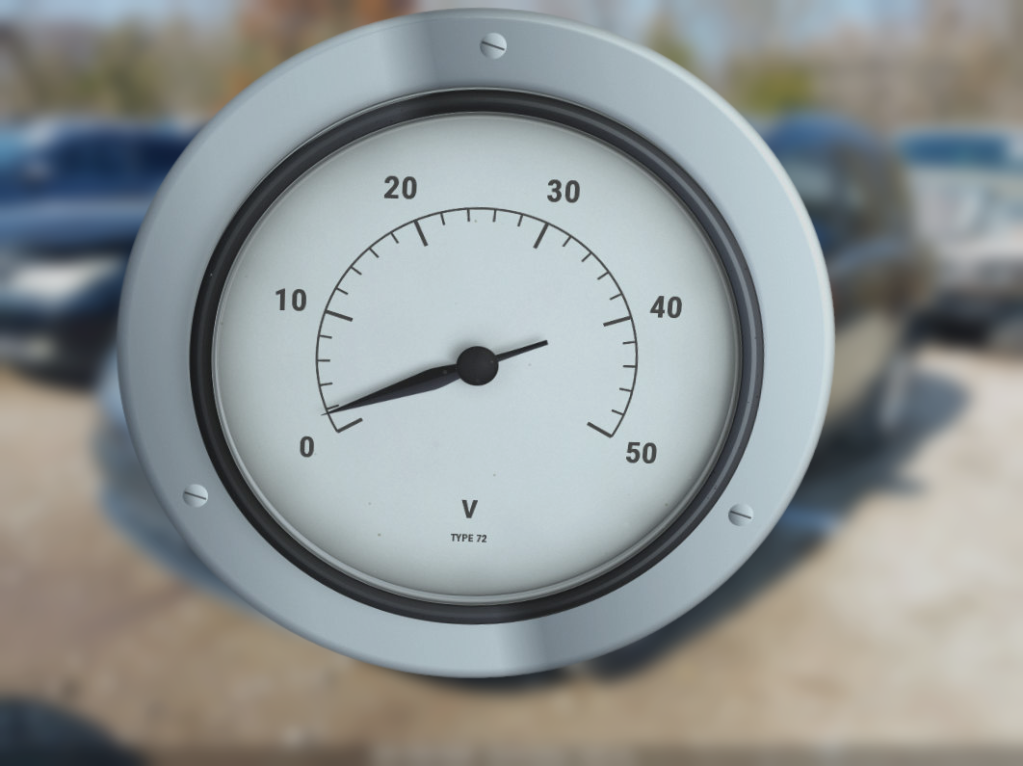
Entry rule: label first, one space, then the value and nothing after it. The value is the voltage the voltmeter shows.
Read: 2 V
